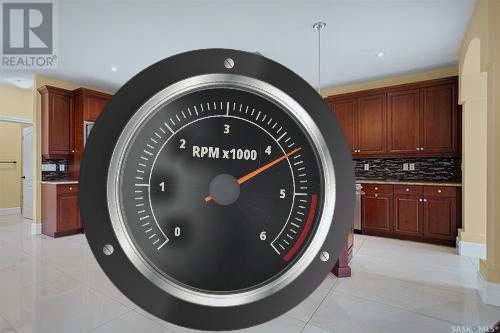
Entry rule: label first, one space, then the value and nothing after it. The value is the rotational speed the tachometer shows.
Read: 4300 rpm
